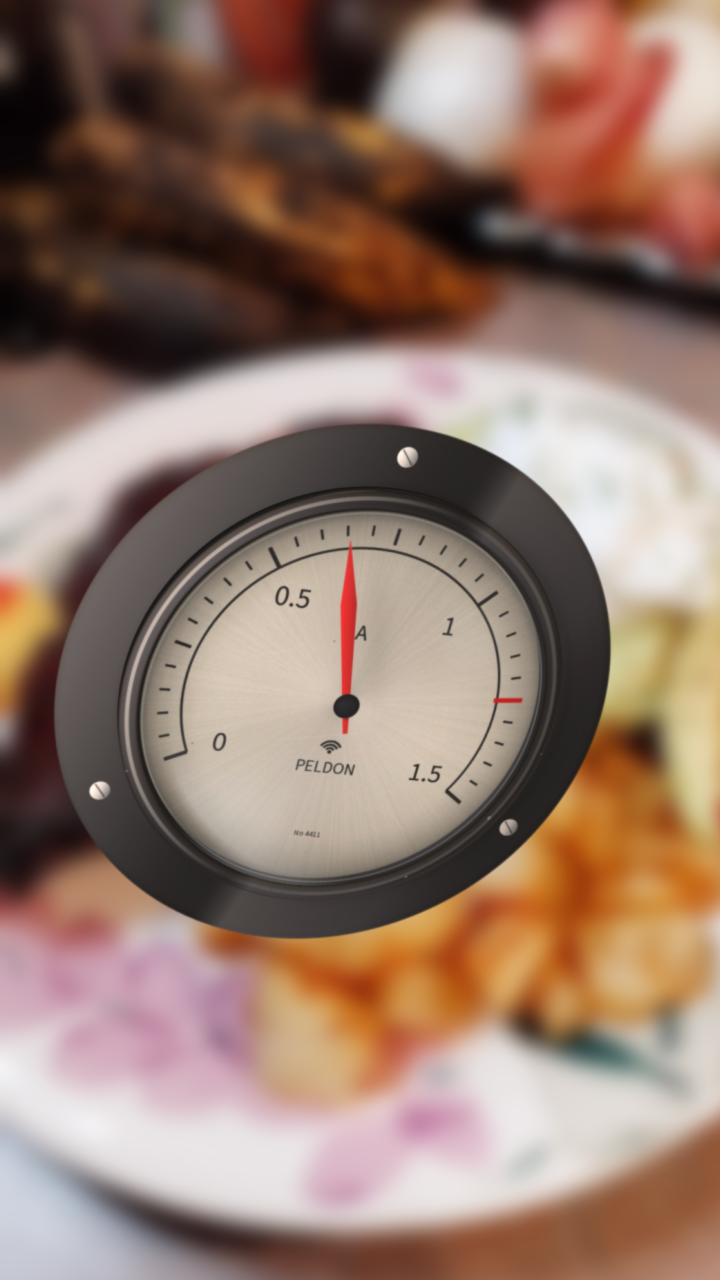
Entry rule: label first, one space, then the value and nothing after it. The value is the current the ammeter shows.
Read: 0.65 A
